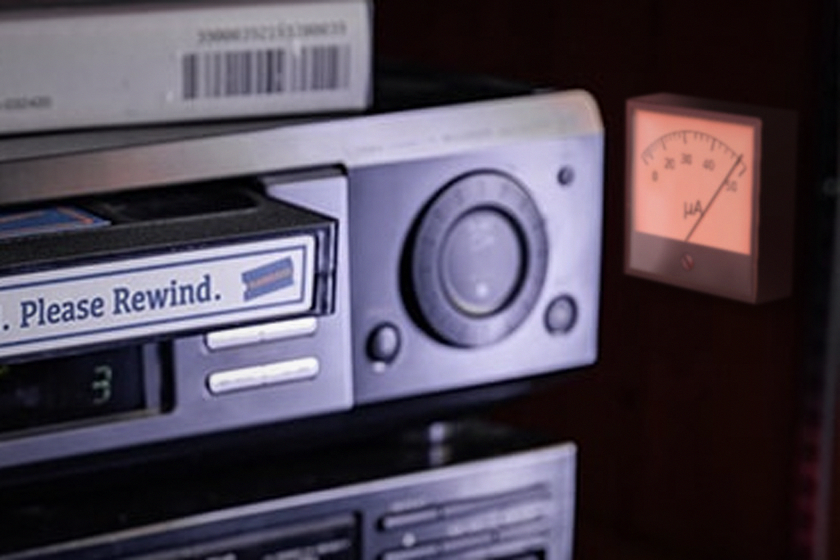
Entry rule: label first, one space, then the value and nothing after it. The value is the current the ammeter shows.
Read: 48 µA
